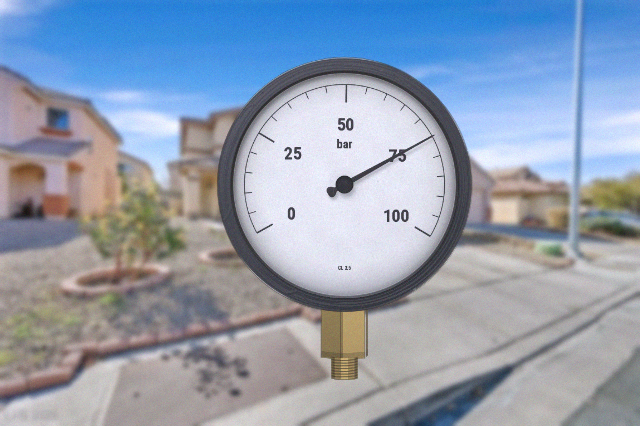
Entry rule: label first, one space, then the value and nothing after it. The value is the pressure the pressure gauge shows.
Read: 75 bar
